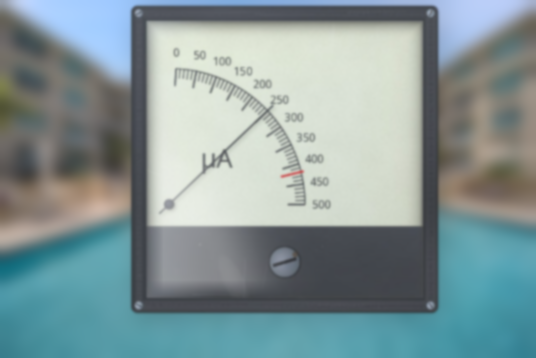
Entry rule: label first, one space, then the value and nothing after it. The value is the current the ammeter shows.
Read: 250 µA
